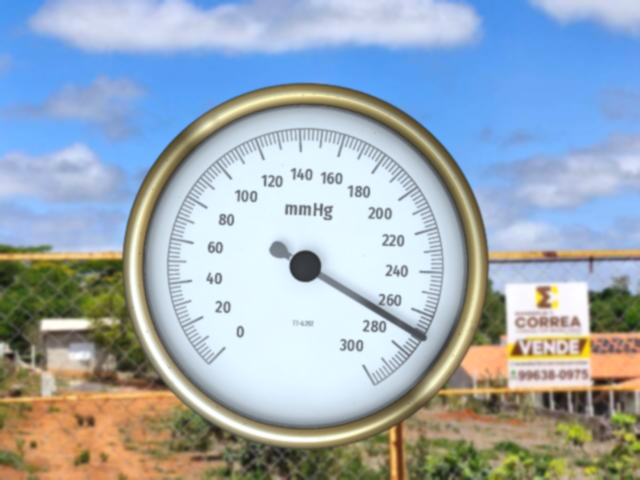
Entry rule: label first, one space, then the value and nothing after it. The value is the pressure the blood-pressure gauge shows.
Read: 270 mmHg
